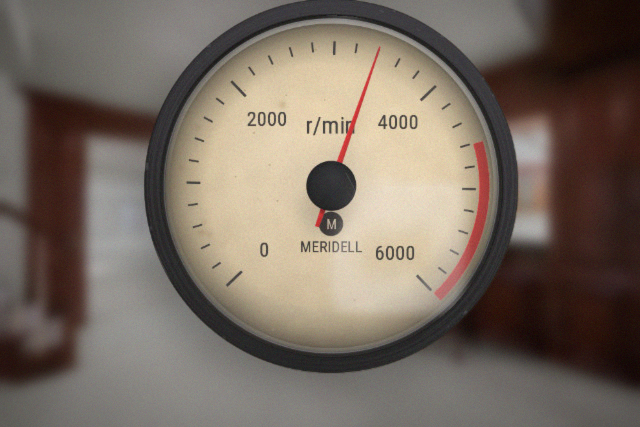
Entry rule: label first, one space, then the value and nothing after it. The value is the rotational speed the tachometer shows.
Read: 3400 rpm
